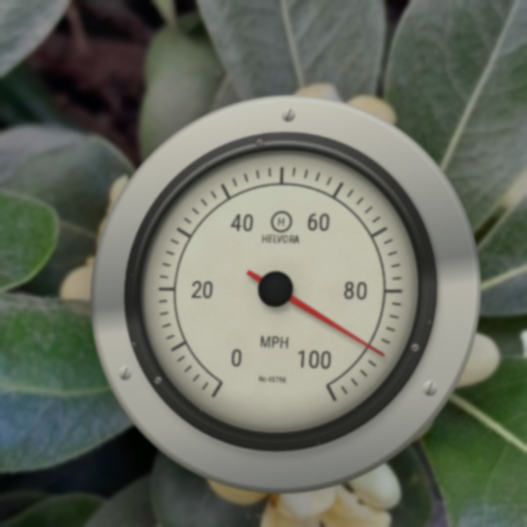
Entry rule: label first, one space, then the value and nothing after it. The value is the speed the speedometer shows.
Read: 90 mph
